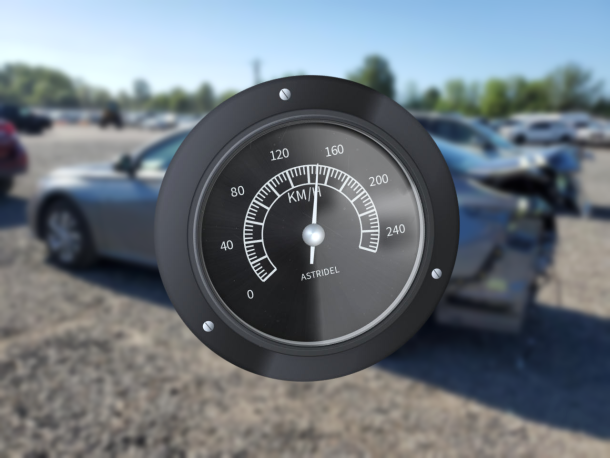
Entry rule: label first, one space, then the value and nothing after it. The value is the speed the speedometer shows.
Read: 148 km/h
